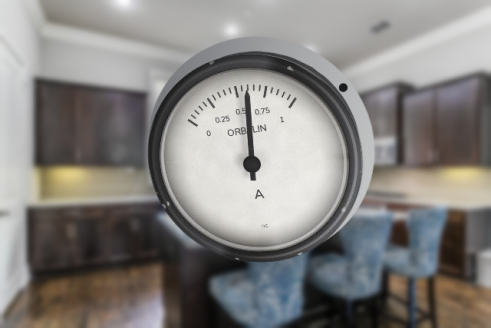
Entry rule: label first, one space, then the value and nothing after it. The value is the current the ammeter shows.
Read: 0.6 A
